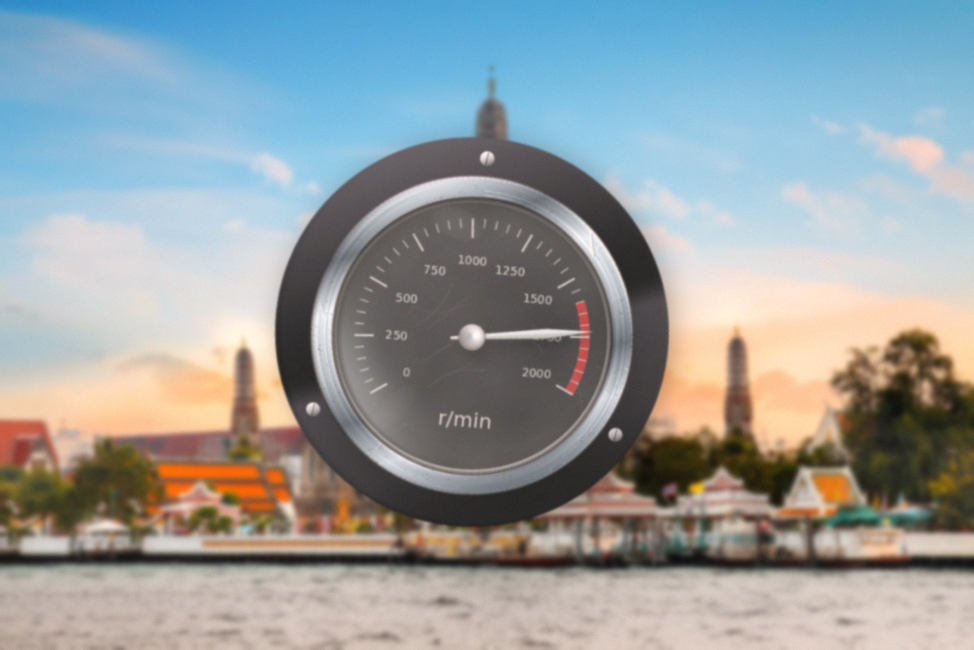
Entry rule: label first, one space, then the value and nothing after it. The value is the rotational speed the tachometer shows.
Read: 1725 rpm
